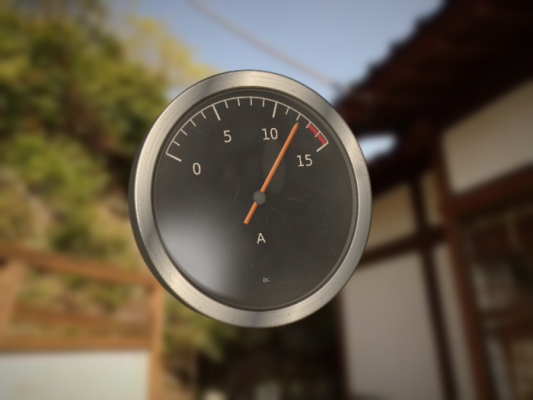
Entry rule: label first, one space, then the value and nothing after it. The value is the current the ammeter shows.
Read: 12 A
